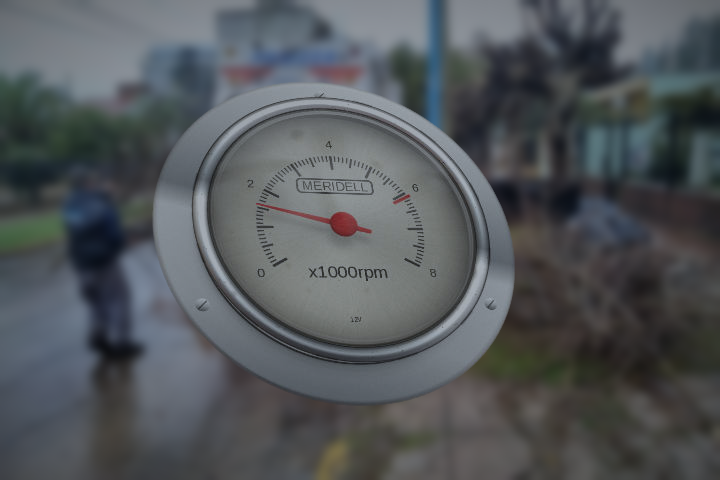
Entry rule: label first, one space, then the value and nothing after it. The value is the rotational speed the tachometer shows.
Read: 1500 rpm
